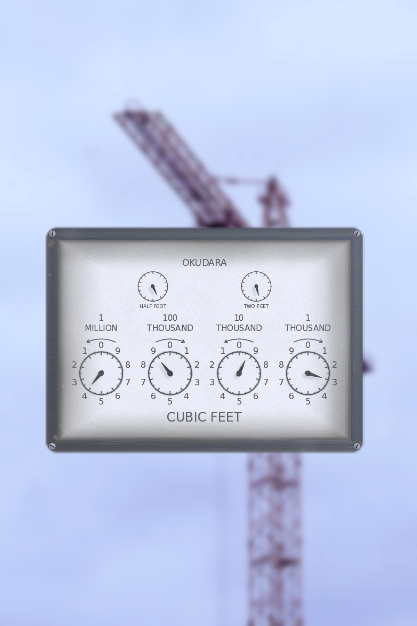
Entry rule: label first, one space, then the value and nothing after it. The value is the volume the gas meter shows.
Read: 389300 ft³
